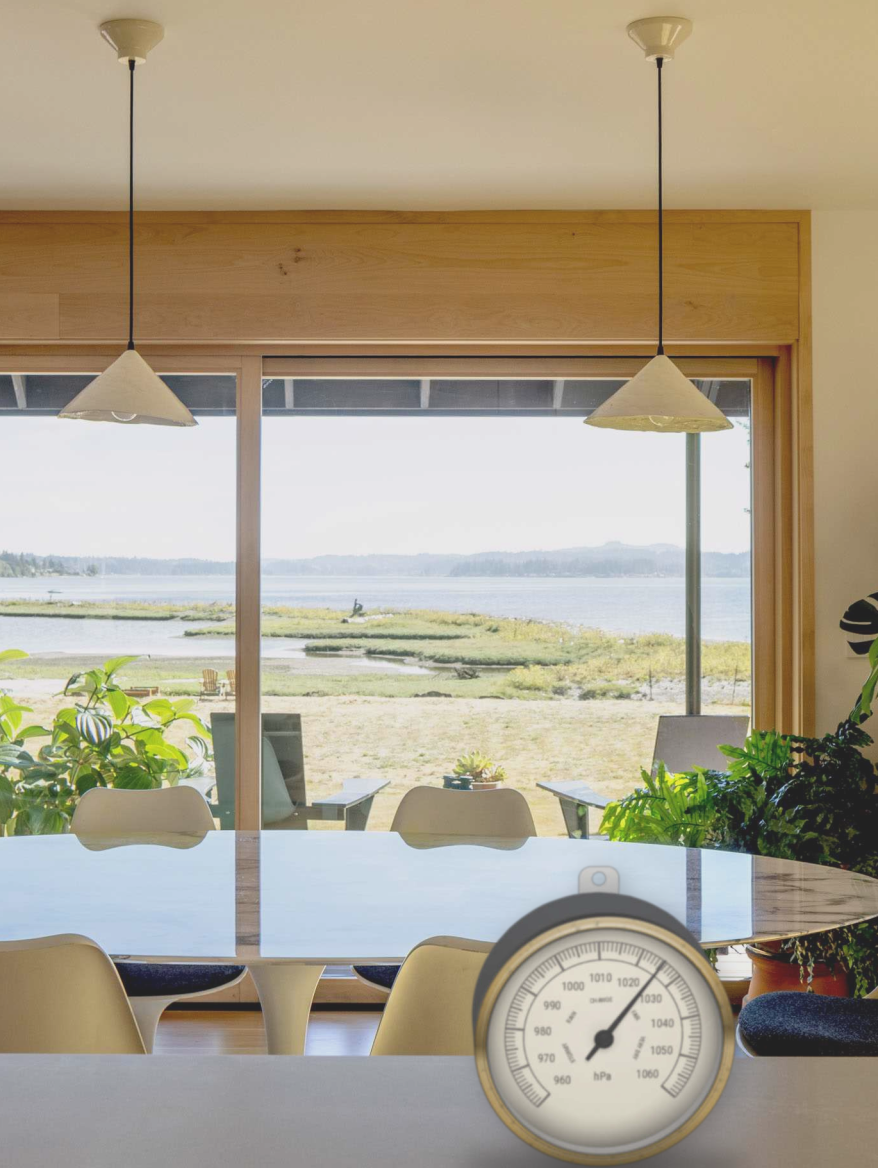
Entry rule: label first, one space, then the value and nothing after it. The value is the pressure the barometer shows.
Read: 1025 hPa
